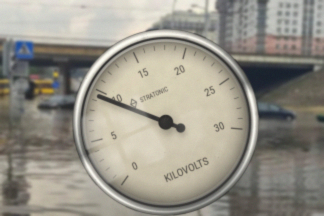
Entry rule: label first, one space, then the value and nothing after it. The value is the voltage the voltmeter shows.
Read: 9.5 kV
